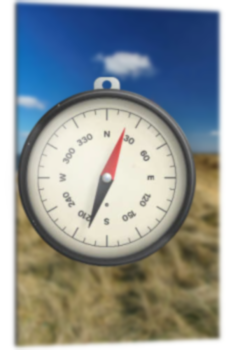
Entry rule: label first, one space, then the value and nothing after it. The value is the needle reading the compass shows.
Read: 20 °
